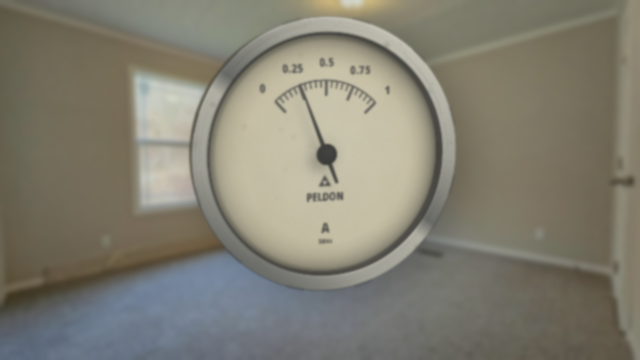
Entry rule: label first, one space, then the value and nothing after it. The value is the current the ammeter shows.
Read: 0.25 A
